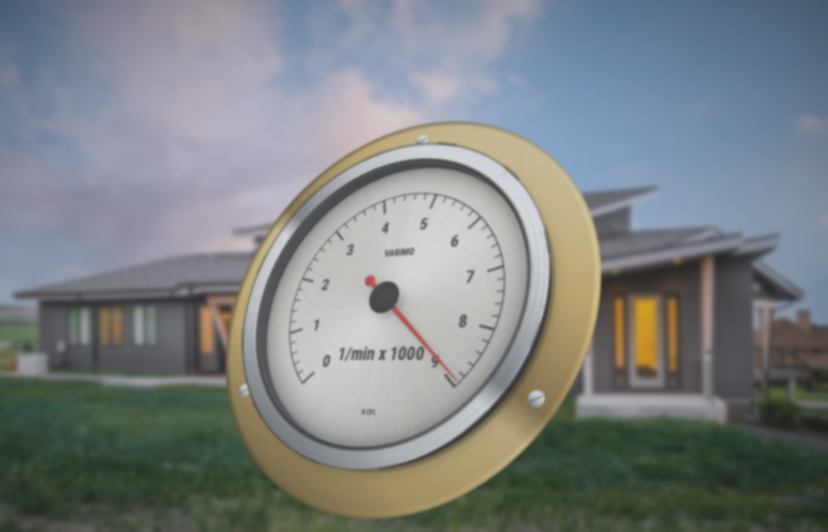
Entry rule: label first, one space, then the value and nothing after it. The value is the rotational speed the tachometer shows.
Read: 8900 rpm
